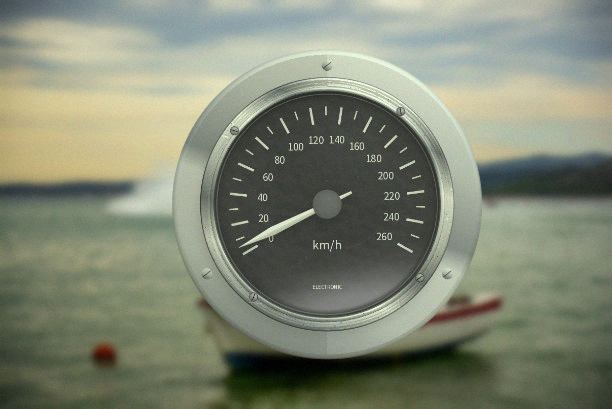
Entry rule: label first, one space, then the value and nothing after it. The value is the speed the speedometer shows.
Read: 5 km/h
